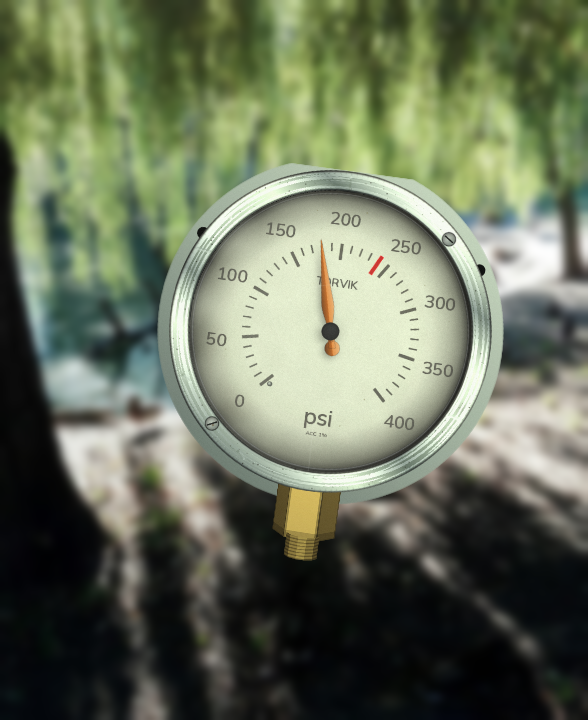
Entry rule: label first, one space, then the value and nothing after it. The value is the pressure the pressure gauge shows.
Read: 180 psi
